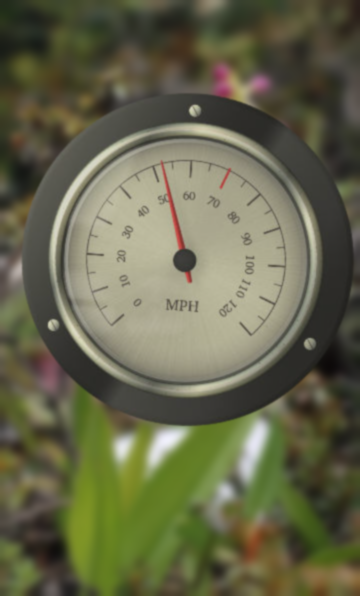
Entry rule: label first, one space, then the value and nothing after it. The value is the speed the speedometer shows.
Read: 52.5 mph
